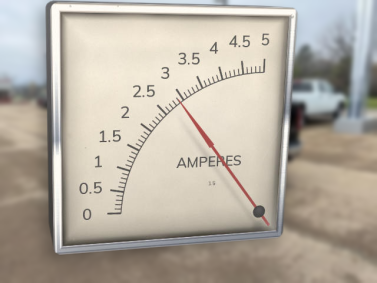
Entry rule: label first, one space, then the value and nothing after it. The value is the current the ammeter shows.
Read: 2.9 A
